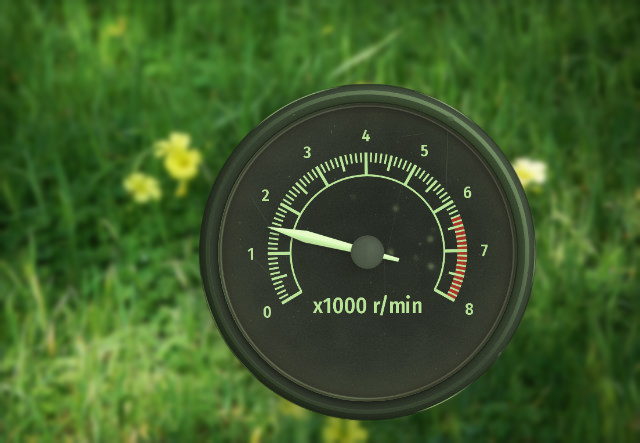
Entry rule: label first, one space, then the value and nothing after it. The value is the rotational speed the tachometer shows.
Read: 1500 rpm
